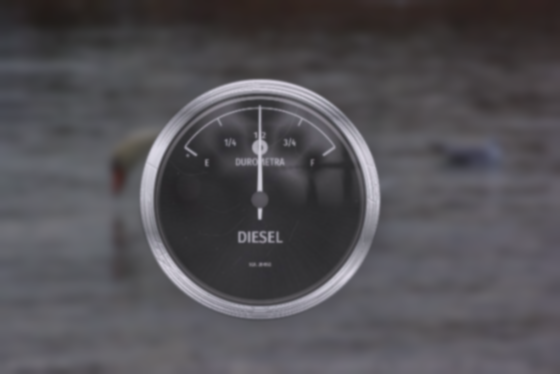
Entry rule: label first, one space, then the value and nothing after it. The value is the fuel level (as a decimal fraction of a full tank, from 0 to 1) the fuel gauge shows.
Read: 0.5
